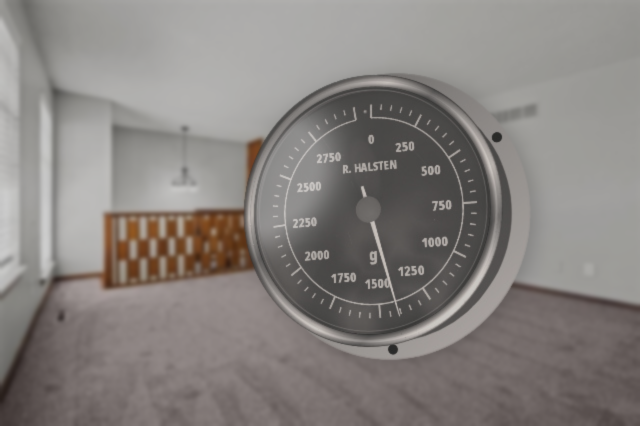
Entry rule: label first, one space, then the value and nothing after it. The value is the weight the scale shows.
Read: 1400 g
